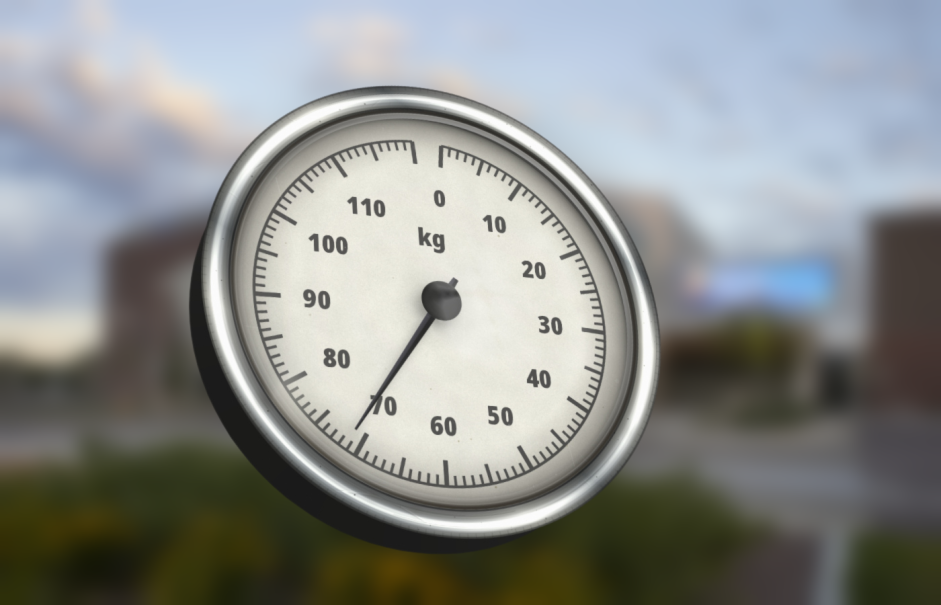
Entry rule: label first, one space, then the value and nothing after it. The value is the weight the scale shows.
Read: 71.5 kg
